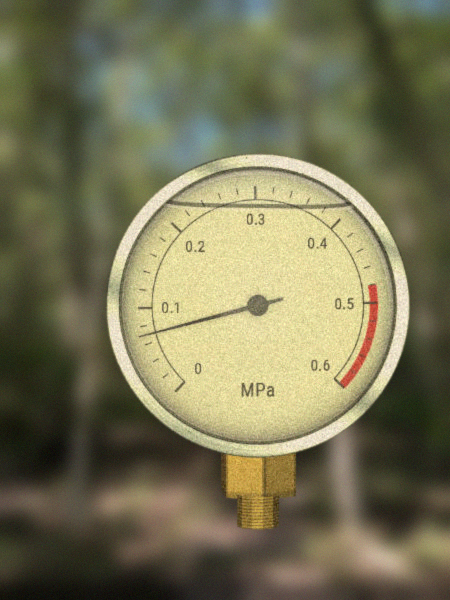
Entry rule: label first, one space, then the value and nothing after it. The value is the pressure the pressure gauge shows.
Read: 0.07 MPa
